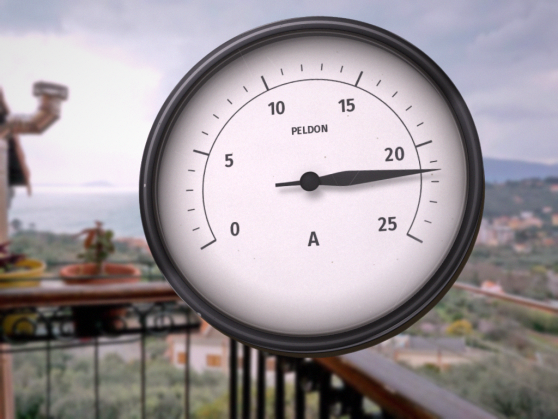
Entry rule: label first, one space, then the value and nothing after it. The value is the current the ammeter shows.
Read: 21.5 A
